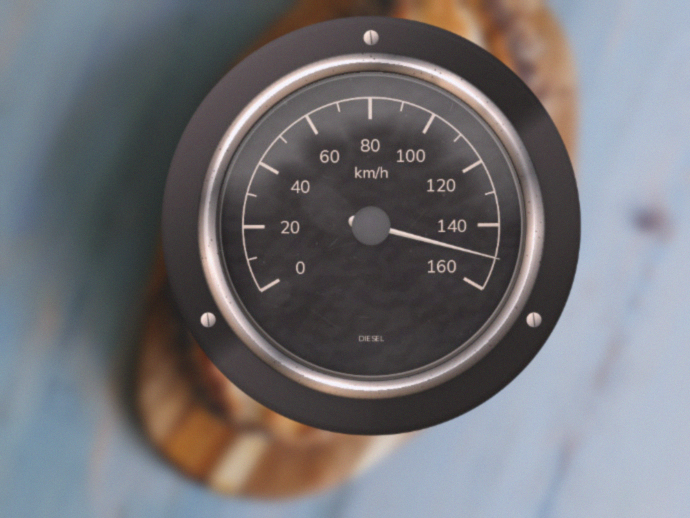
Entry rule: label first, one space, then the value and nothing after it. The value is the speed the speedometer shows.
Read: 150 km/h
